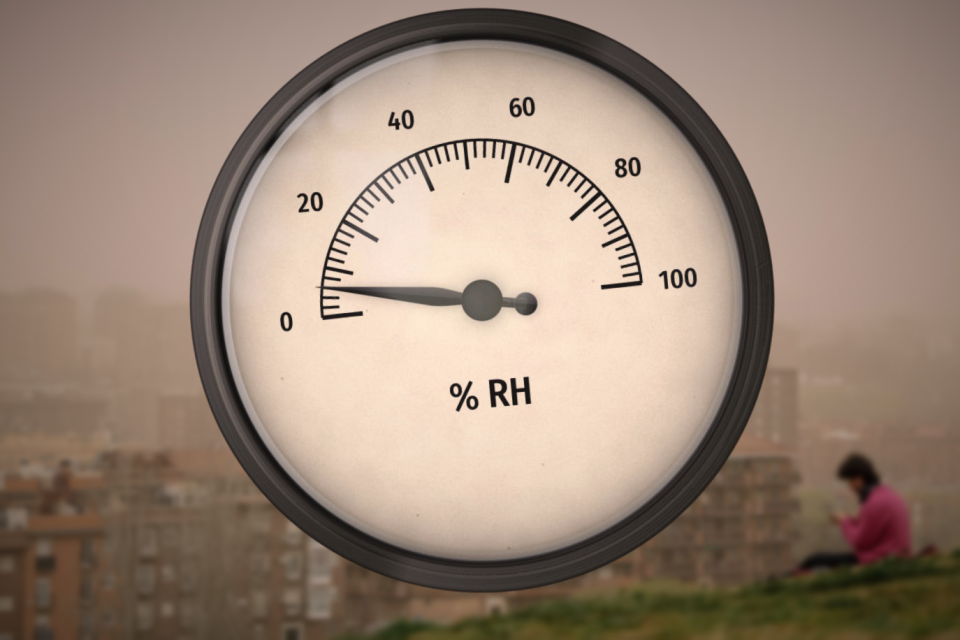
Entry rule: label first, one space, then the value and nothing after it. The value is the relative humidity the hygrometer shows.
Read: 6 %
